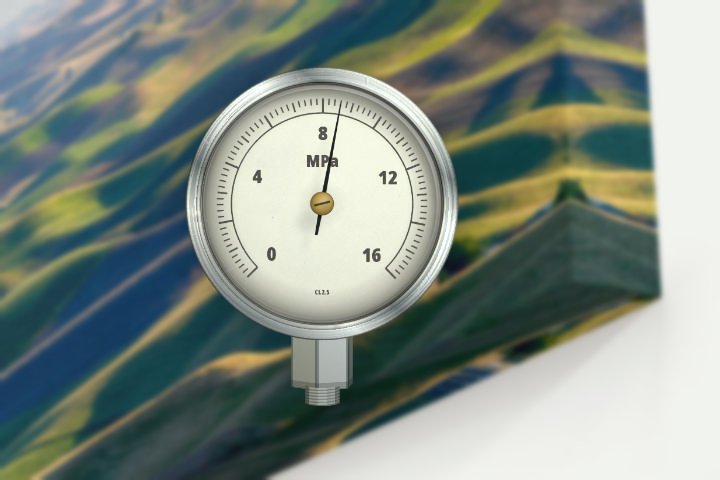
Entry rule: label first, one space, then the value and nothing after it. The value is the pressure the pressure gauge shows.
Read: 8.6 MPa
